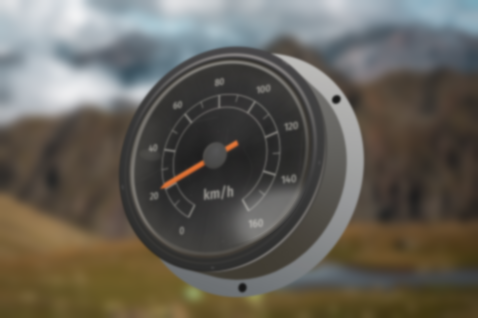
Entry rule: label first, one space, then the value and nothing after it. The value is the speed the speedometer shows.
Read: 20 km/h
